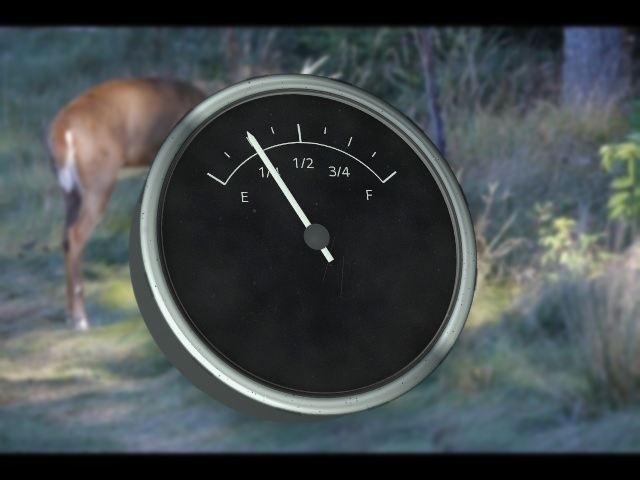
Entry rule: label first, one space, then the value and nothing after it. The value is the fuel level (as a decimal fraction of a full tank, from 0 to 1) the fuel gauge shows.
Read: 0.25
